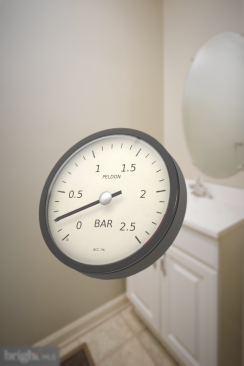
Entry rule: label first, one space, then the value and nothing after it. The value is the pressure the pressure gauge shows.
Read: 0.2 bar
